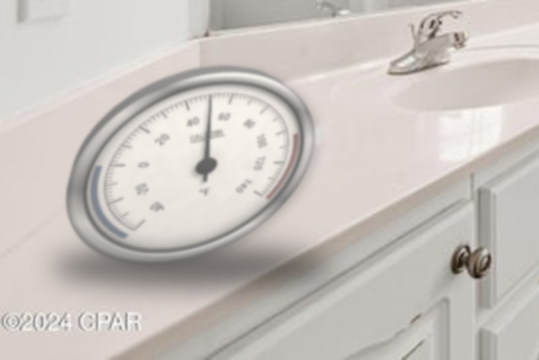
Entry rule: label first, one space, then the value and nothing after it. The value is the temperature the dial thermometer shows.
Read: 50 °F
